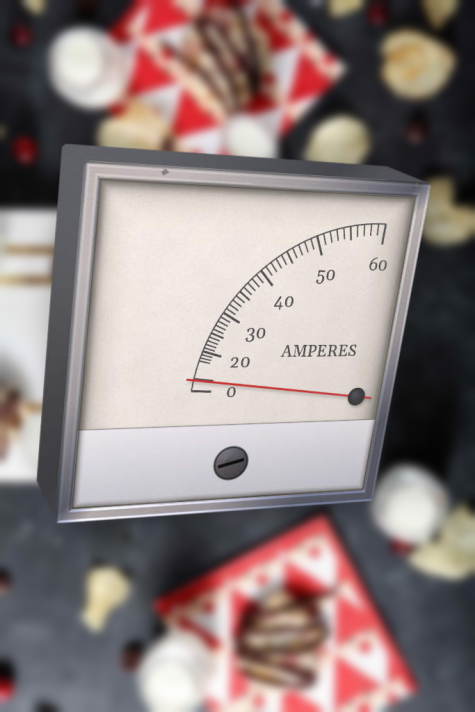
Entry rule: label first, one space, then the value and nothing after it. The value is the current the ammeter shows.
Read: 10 A
